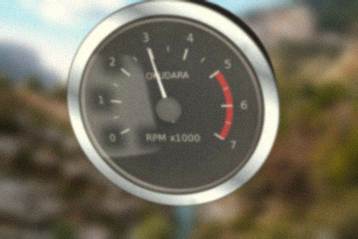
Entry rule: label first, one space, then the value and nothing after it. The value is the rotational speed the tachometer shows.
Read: 3000 rpm
